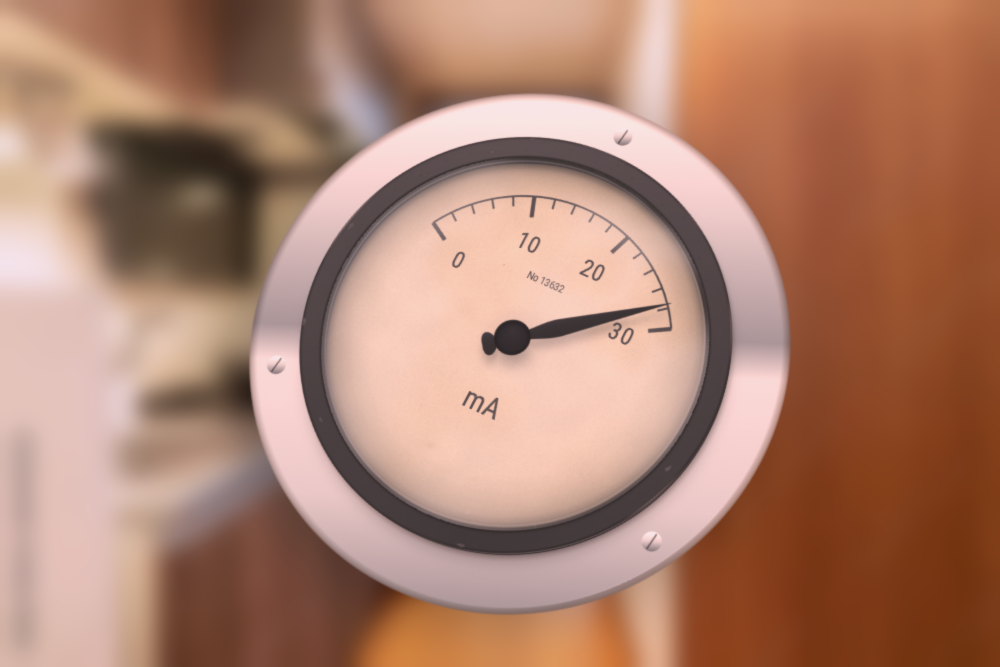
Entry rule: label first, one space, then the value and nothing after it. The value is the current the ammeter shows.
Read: 28 mA
